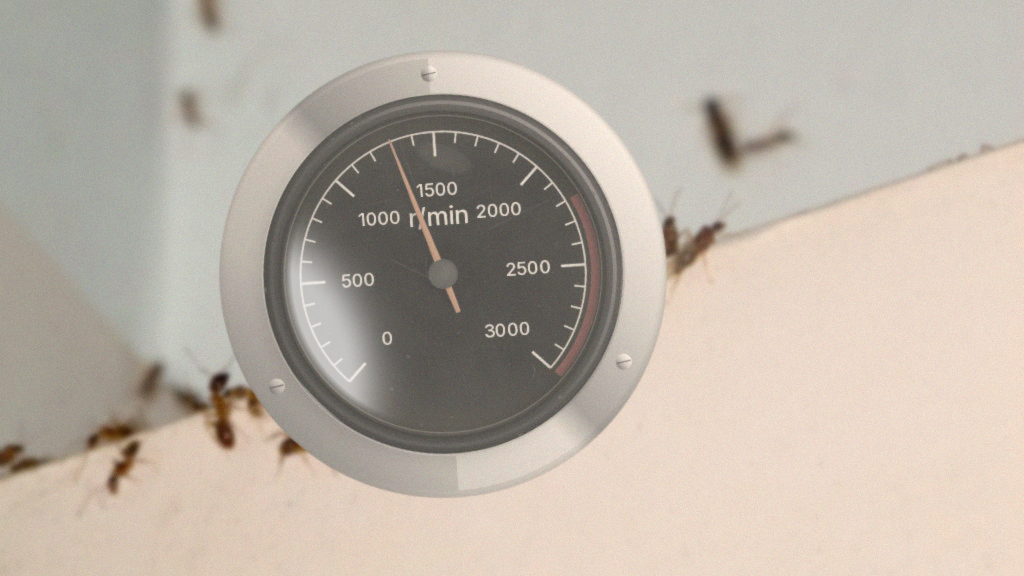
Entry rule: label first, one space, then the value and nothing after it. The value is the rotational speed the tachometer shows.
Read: 1300 rpm
